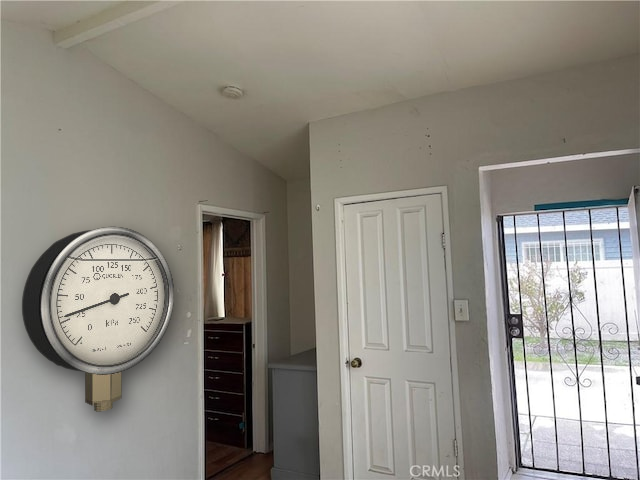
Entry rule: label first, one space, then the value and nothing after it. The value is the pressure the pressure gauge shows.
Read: 30 kPa
